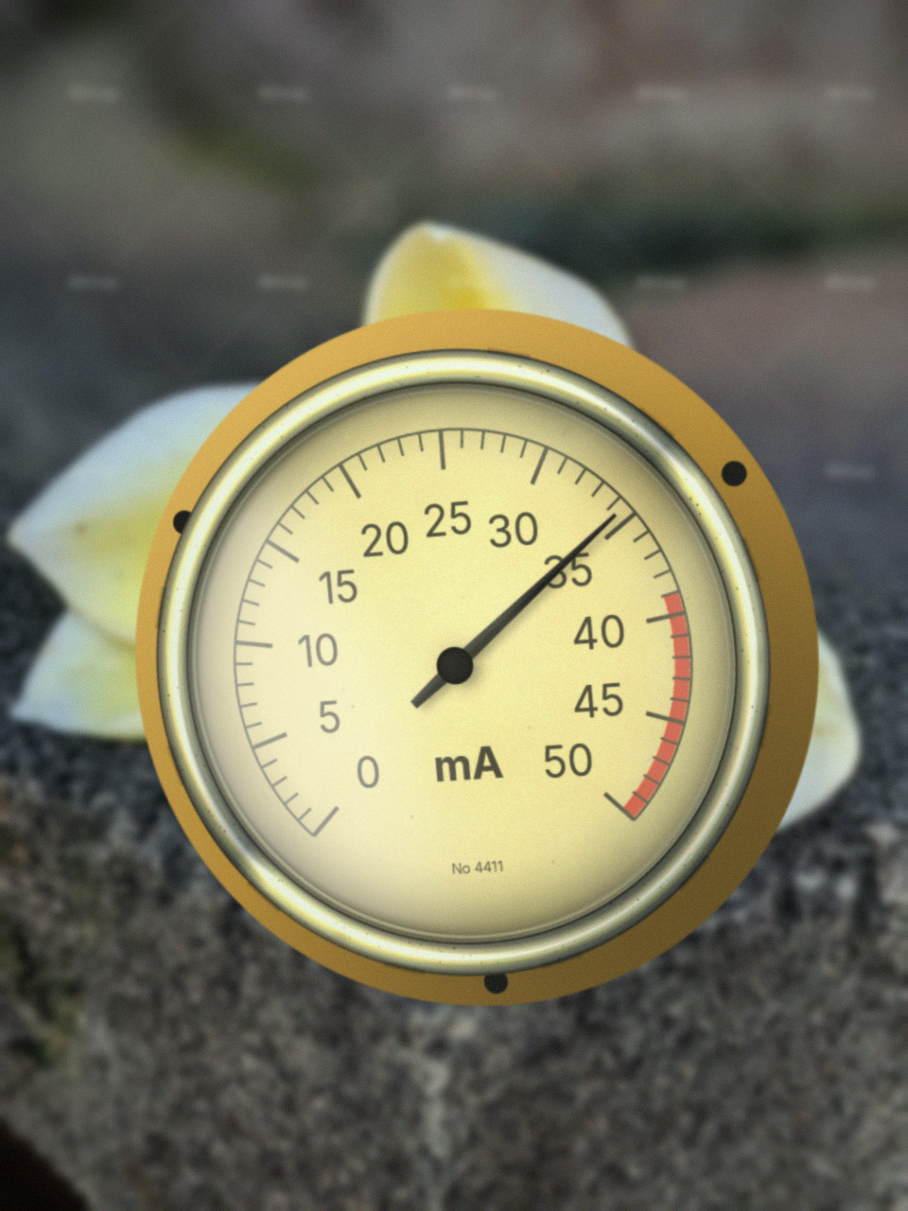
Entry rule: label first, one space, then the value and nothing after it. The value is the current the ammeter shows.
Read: 34.5 mA
